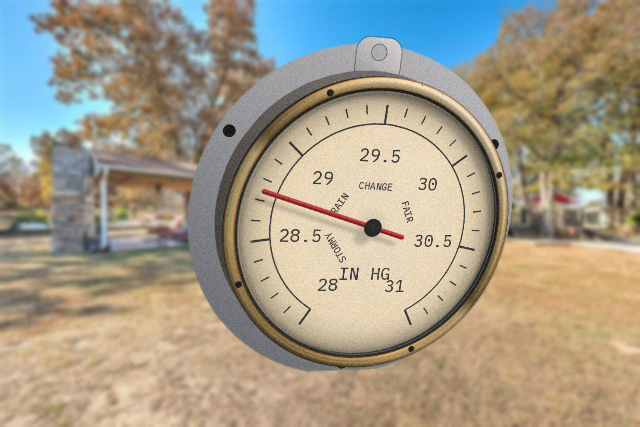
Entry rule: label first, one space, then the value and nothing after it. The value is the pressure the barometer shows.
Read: 28.75 inHg
